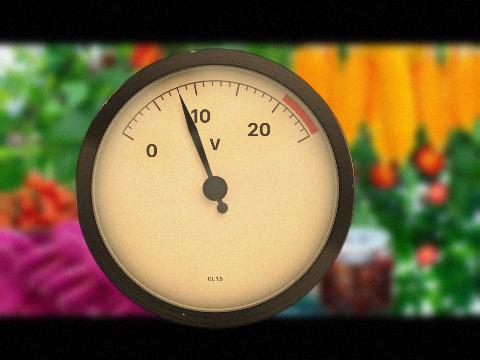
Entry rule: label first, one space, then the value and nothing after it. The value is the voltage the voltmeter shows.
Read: 8 V
